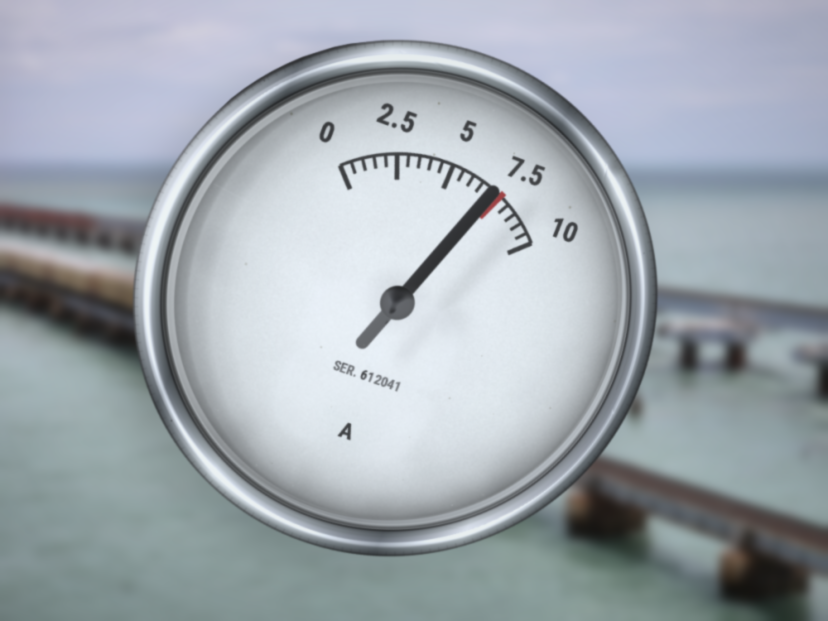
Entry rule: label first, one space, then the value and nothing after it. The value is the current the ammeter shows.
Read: 7 A
